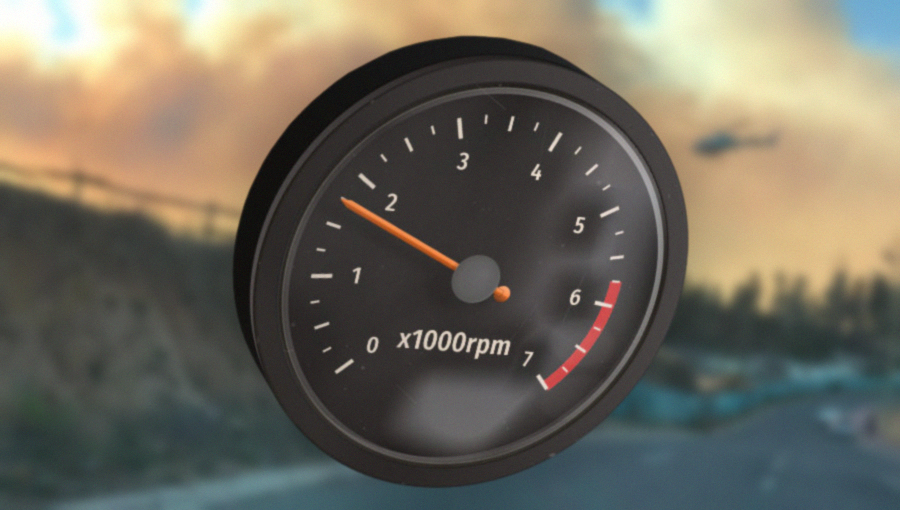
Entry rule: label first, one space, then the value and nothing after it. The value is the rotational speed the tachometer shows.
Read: 1750 rpm
